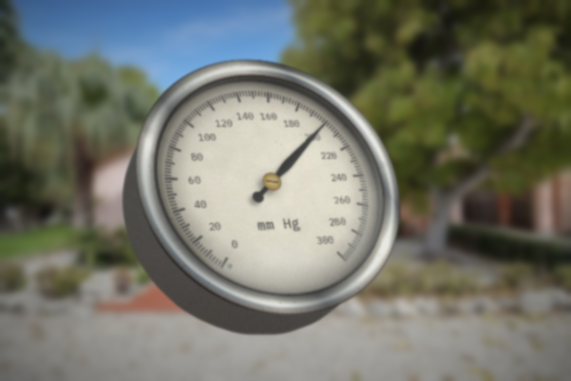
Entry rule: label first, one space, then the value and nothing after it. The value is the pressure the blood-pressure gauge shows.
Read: 200 mmHg
